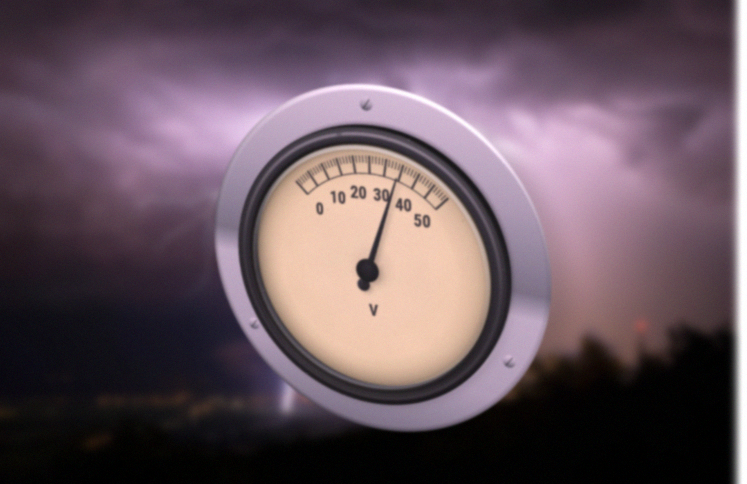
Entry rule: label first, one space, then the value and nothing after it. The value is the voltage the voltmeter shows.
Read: 35 V
